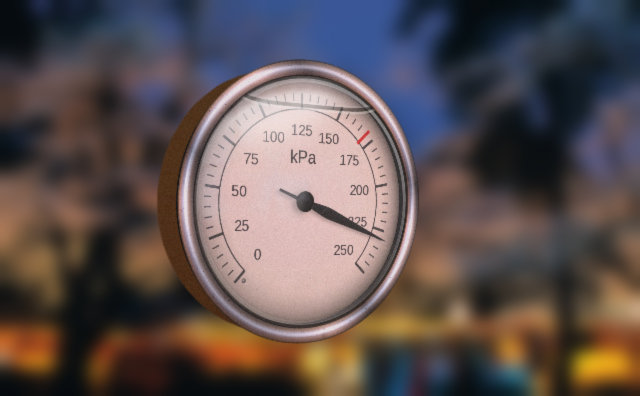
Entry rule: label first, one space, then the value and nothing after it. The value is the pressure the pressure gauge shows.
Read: 230 kPa
